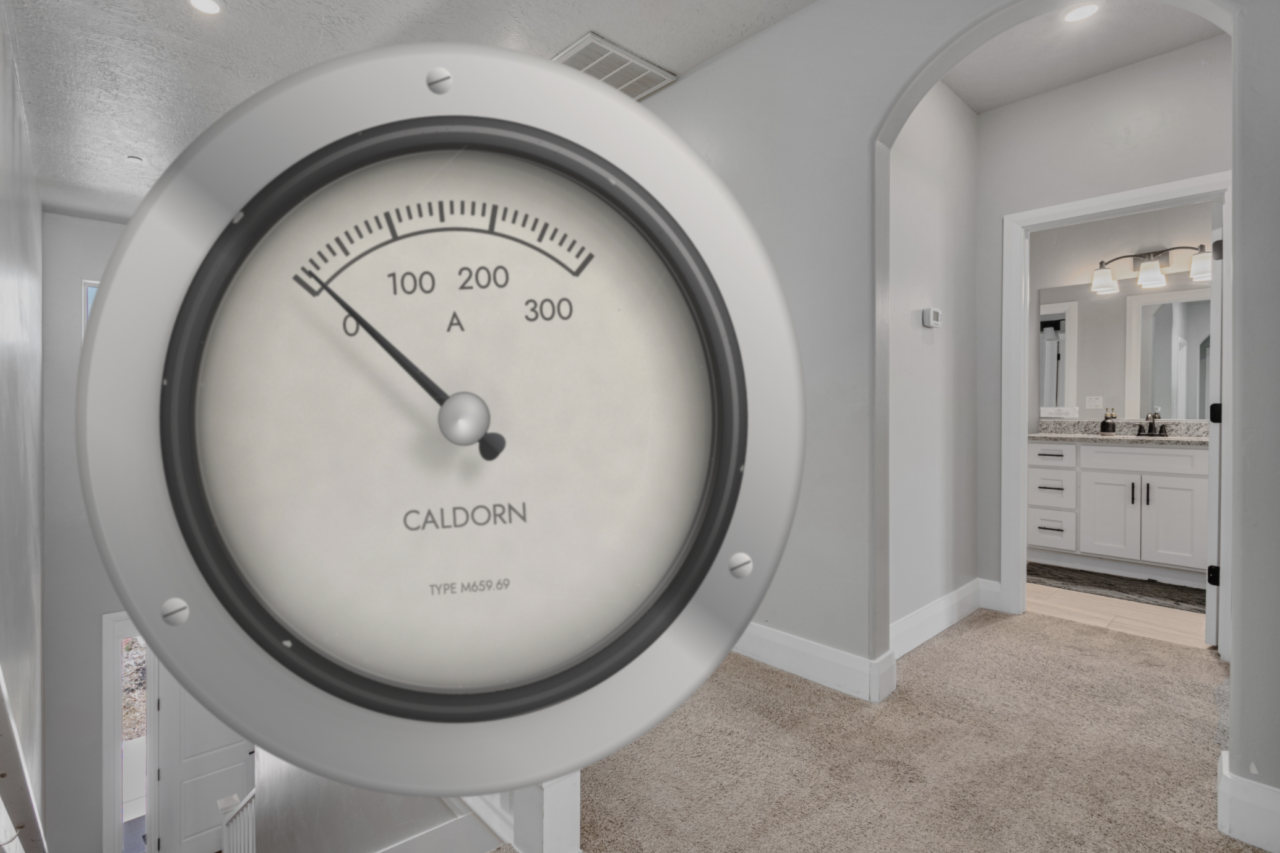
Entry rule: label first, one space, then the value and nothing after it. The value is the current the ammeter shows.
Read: 10 A
